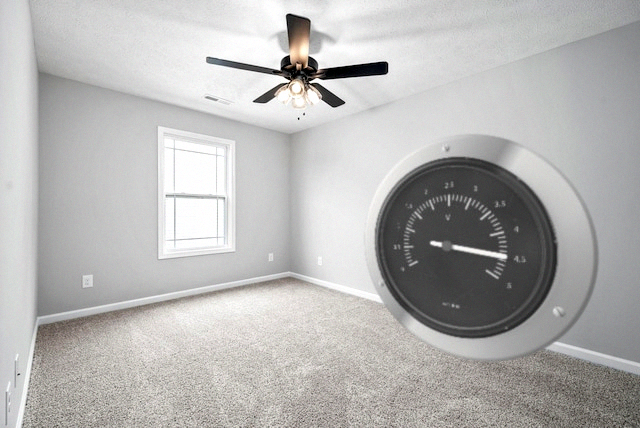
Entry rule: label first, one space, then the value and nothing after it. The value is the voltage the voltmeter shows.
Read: 4.5 V
